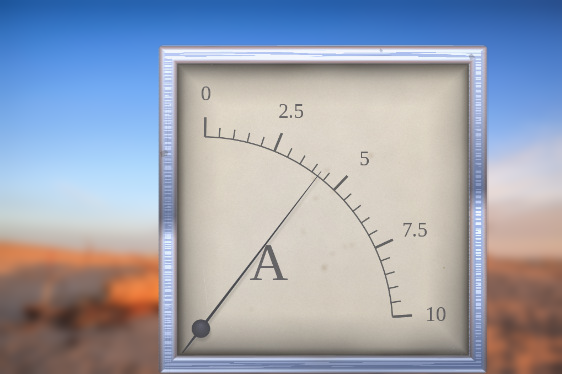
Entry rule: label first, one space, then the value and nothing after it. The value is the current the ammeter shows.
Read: 4.25 A
